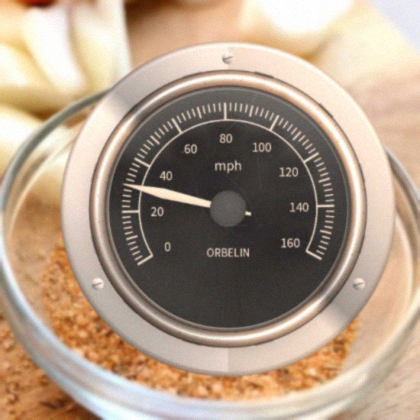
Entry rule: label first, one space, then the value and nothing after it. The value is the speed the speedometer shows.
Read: 30 mph
